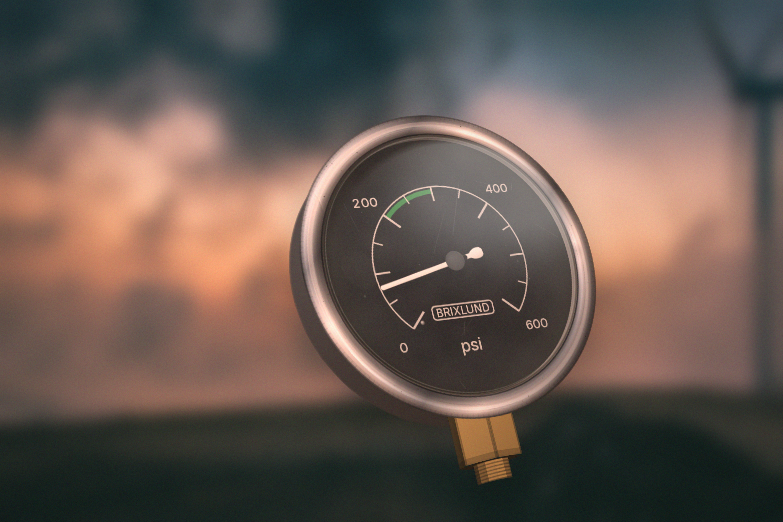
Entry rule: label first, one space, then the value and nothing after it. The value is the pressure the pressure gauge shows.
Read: 75 psi
